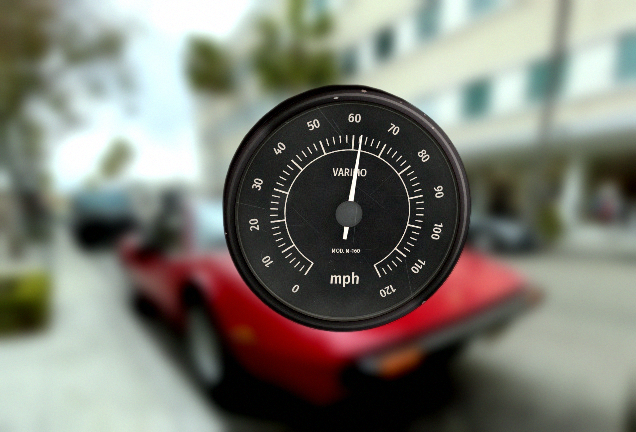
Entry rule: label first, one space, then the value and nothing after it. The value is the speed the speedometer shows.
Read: 62 mph
